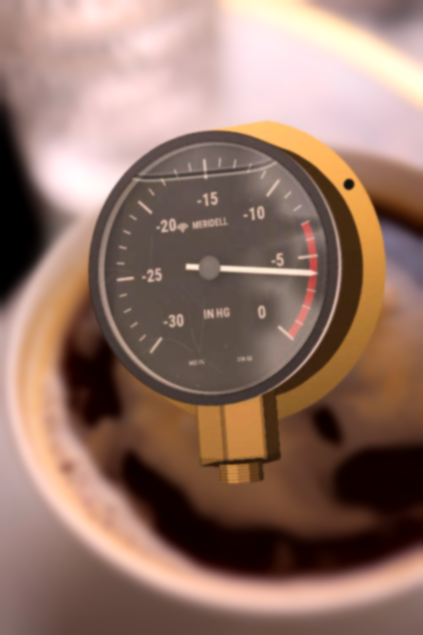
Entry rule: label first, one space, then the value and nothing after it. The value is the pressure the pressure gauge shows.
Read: -4 inHg
